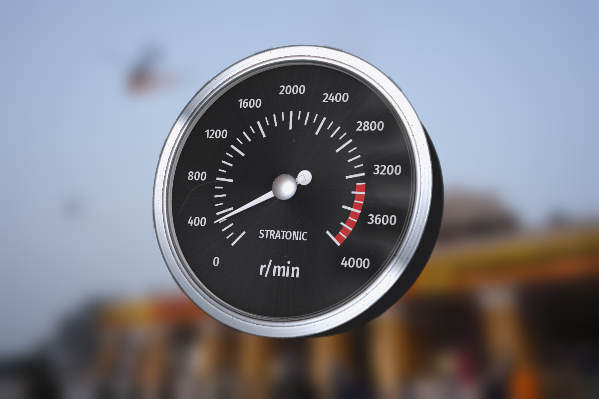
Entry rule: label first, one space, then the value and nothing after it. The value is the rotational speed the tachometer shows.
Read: 300 rpm
